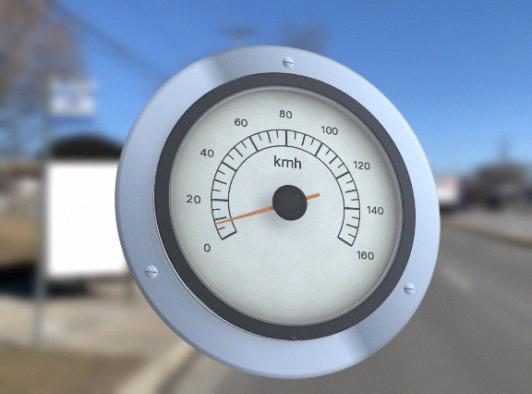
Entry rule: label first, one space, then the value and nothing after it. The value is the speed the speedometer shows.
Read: 7.5 km/h
